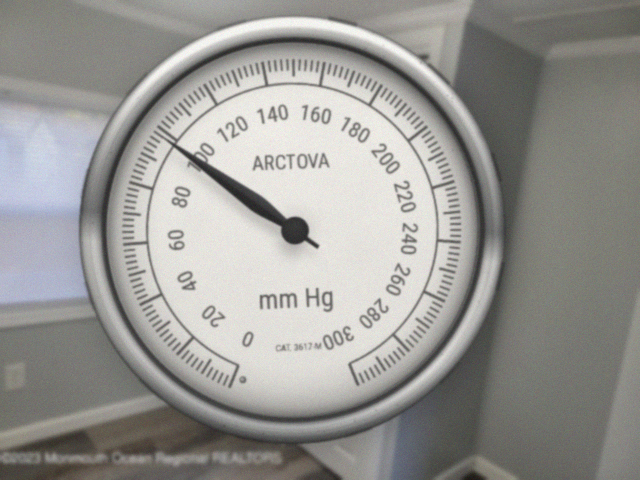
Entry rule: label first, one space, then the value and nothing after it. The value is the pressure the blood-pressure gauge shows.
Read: 98 mmHg
